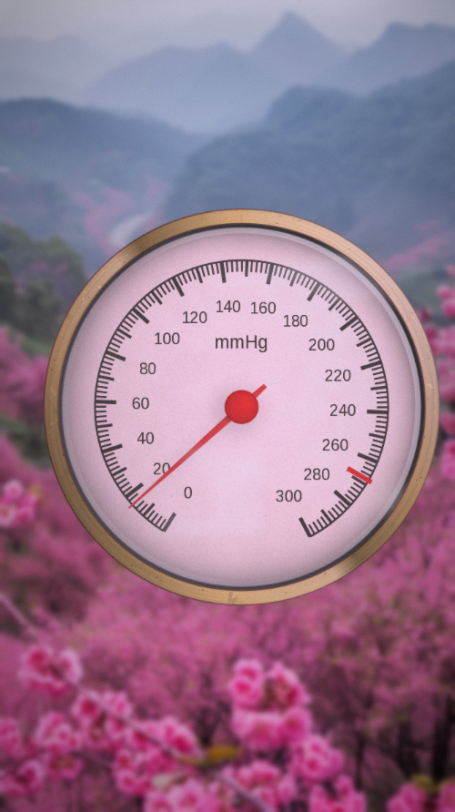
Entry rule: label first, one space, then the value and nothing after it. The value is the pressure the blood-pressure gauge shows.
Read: 16 mmHg
